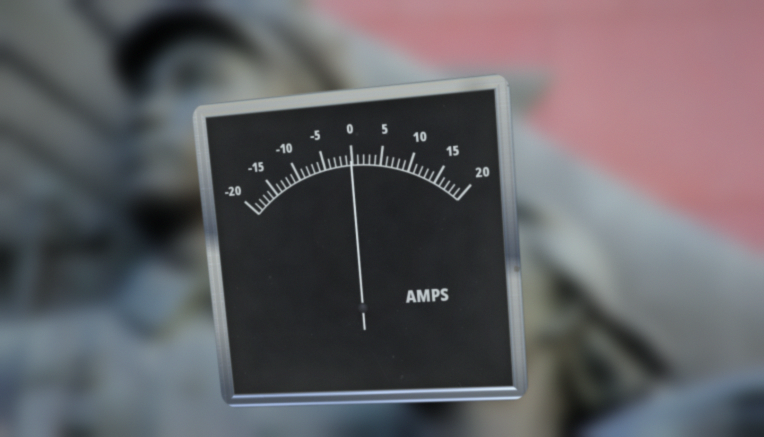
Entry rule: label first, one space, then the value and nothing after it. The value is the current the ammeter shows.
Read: 0 A
